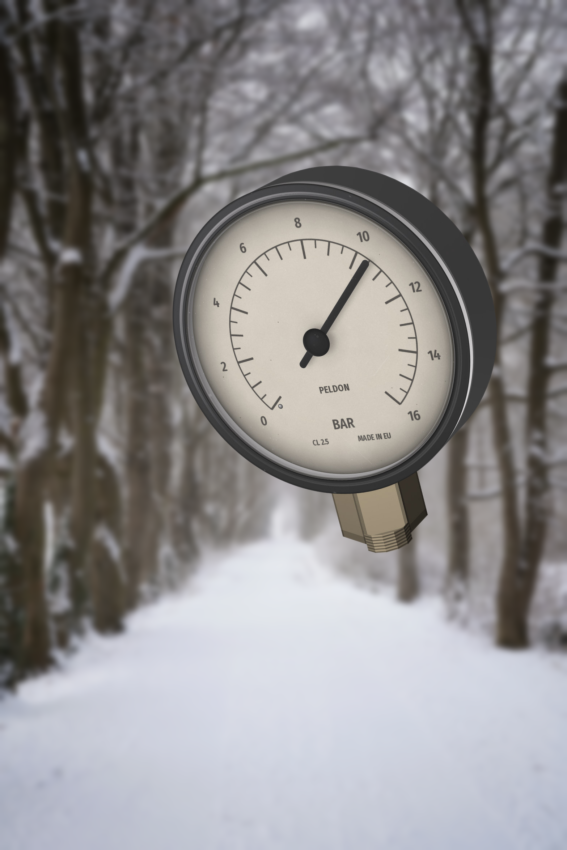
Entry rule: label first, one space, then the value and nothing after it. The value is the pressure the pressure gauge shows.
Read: 10.5 bar
